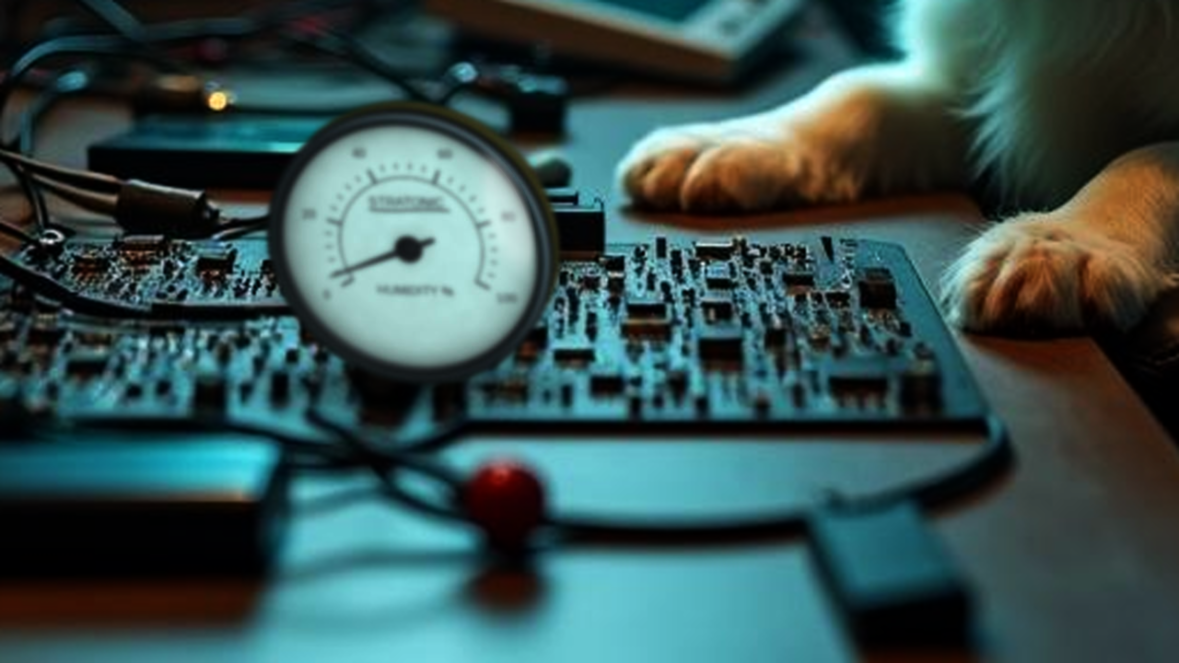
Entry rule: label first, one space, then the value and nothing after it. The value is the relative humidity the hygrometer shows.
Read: 4 %
